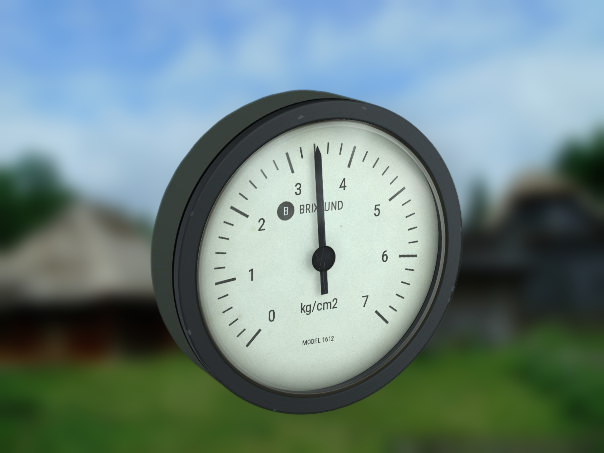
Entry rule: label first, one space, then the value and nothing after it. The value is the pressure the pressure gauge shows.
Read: 3.4 kg/cm²
